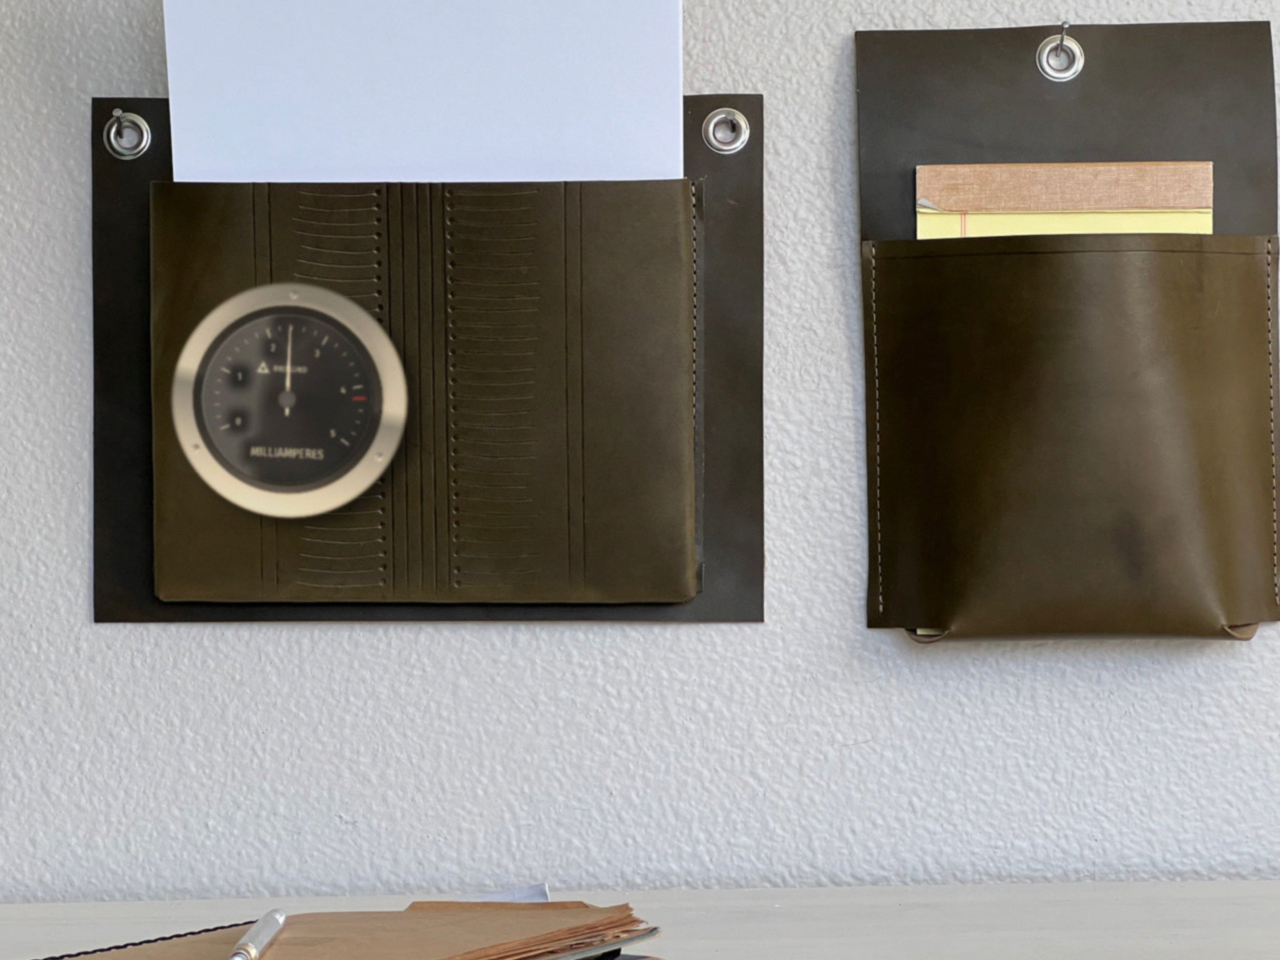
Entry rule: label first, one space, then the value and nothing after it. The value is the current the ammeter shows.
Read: 2.4 mA
